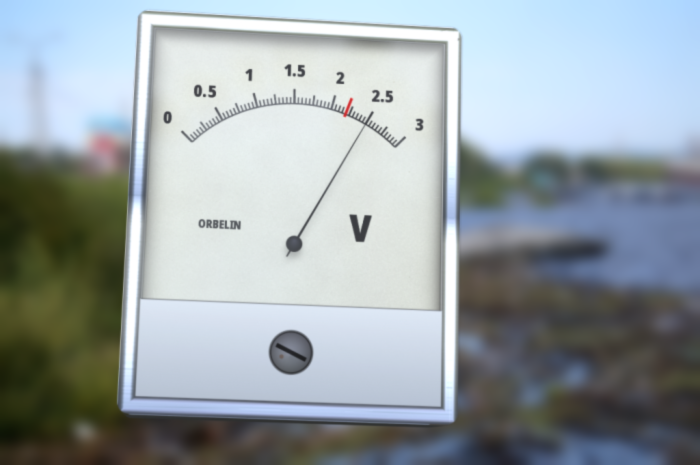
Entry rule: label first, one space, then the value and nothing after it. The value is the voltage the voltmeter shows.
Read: 2.5 V
